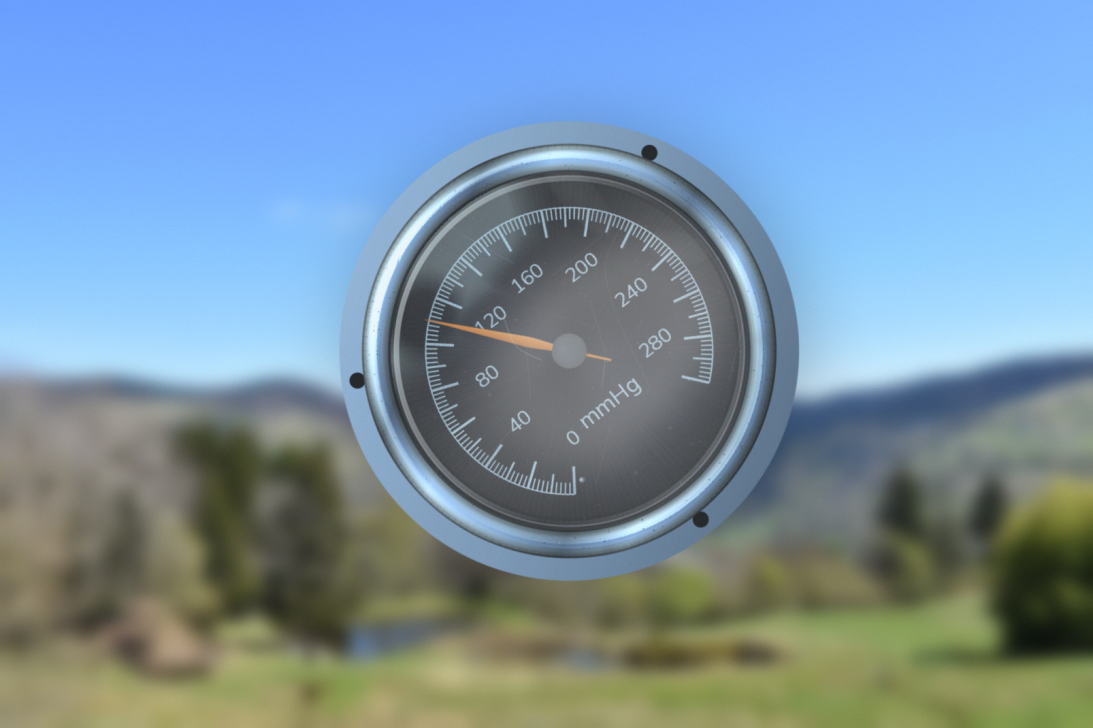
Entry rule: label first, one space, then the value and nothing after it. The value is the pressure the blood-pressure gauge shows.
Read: 110 mmHg
